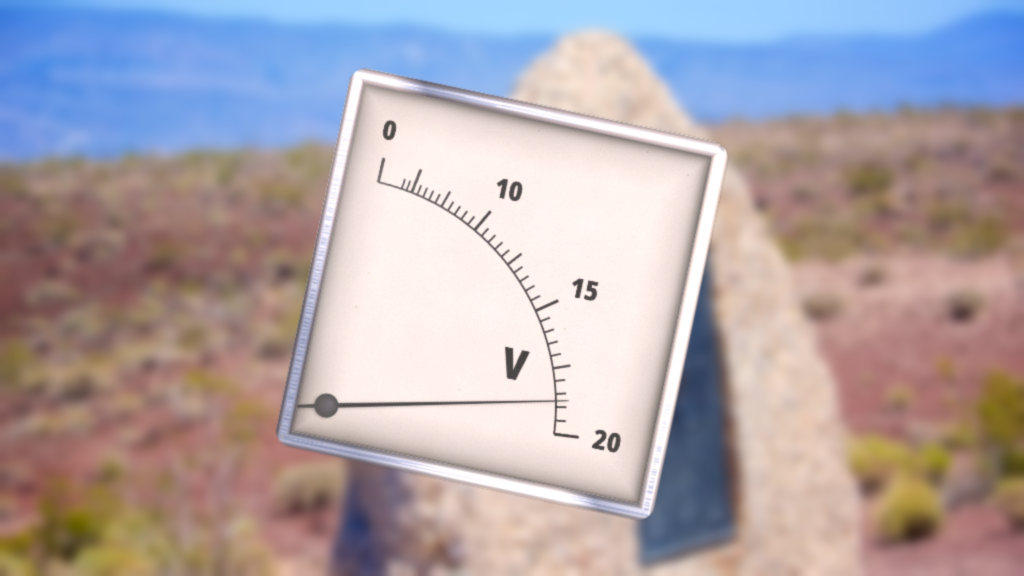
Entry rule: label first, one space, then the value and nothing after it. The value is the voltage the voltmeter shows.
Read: 18.75 V
